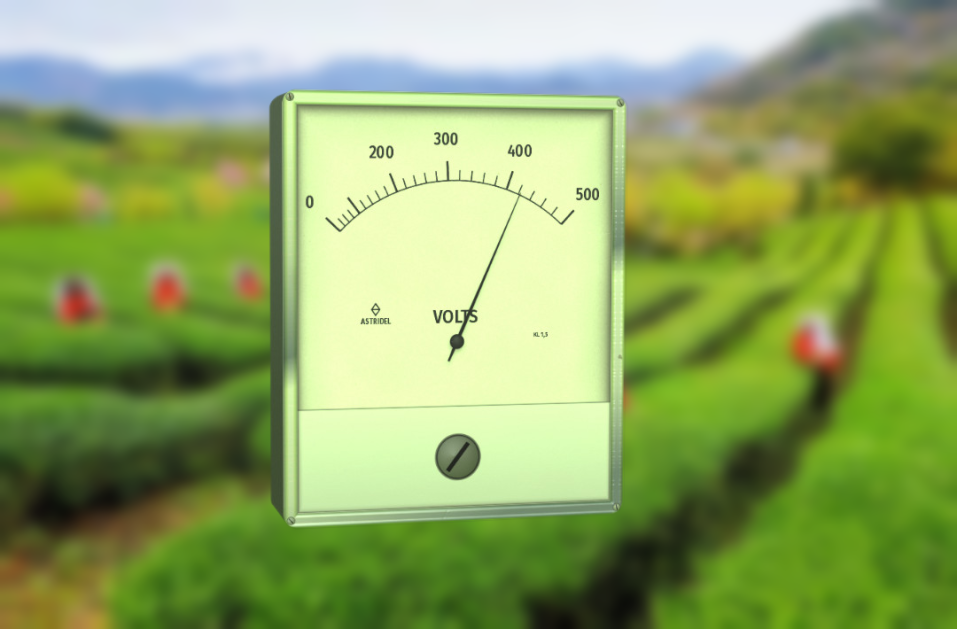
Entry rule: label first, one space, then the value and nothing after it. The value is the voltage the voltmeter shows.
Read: 420 V
